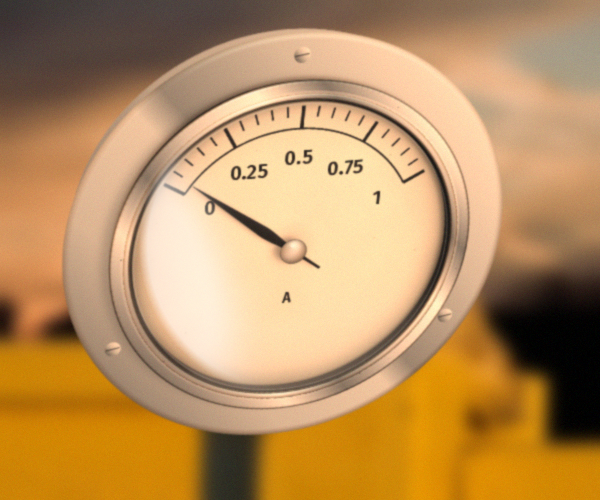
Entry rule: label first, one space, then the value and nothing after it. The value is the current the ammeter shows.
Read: 0.05 A
